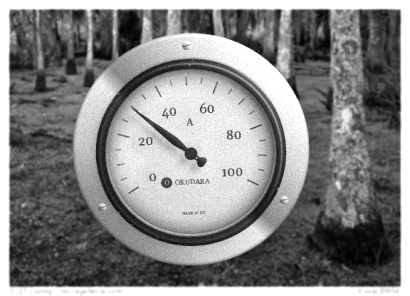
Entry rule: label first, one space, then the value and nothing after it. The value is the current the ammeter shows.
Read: 30 A
